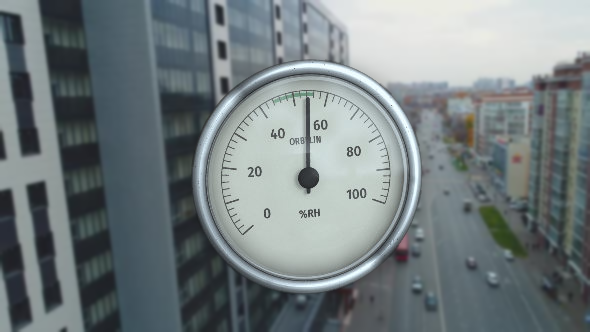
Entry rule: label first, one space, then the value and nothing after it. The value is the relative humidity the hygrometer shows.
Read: 54 %
